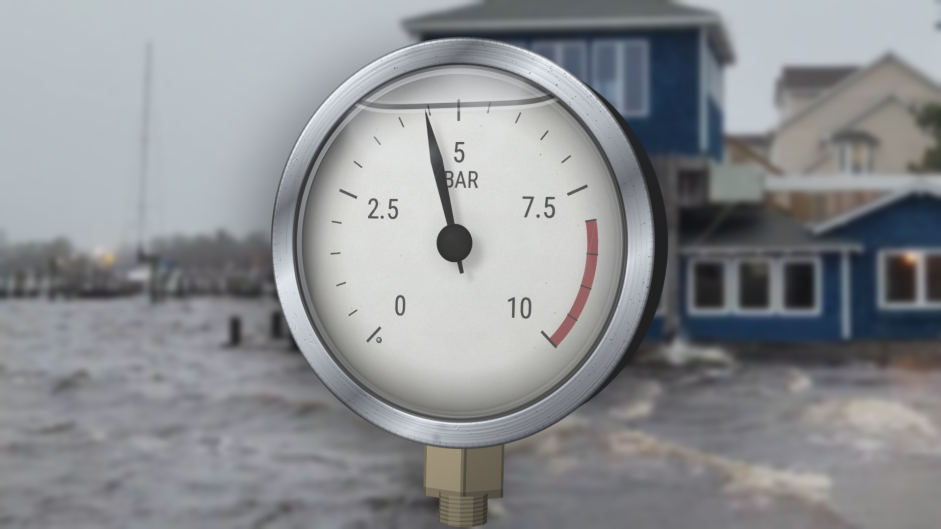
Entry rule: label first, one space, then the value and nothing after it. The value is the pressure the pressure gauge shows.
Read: 4.5 bar
